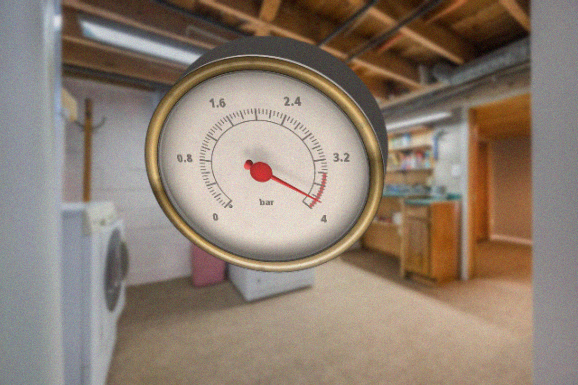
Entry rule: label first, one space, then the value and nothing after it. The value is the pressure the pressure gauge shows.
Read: 3.8 bar
